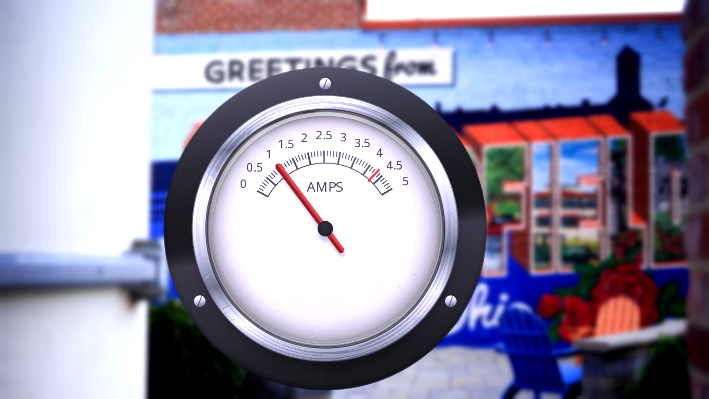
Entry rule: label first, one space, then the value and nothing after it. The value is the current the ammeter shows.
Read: 1 A
